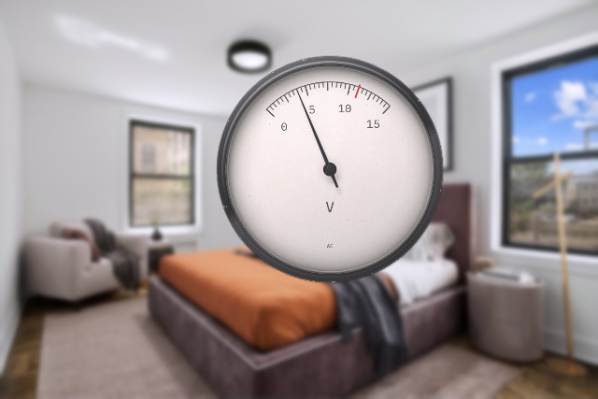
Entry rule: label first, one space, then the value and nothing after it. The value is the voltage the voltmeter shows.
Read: 4 V
